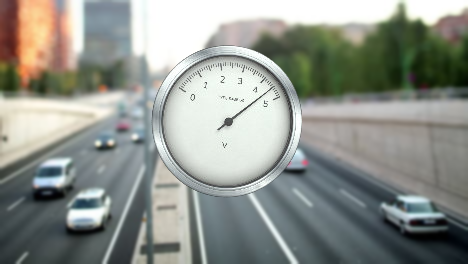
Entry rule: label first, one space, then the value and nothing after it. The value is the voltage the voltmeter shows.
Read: 4.5 V
